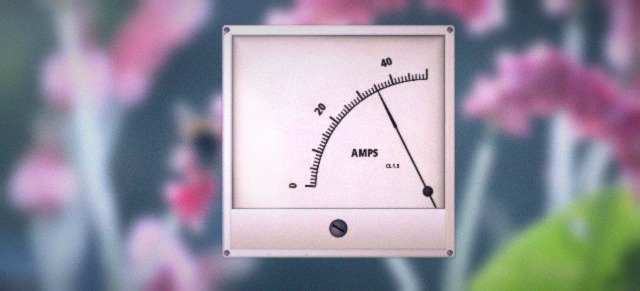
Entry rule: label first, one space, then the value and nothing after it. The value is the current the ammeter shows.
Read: 35 A
